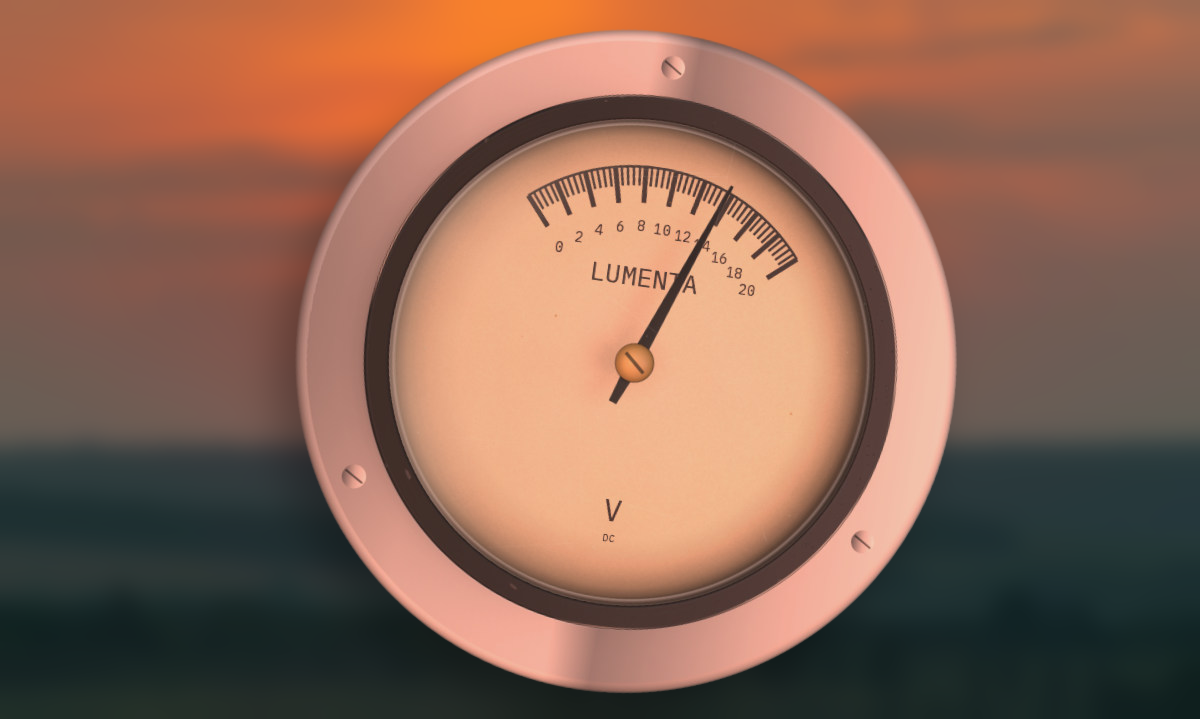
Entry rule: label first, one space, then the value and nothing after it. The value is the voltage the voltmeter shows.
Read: 13.6 V
